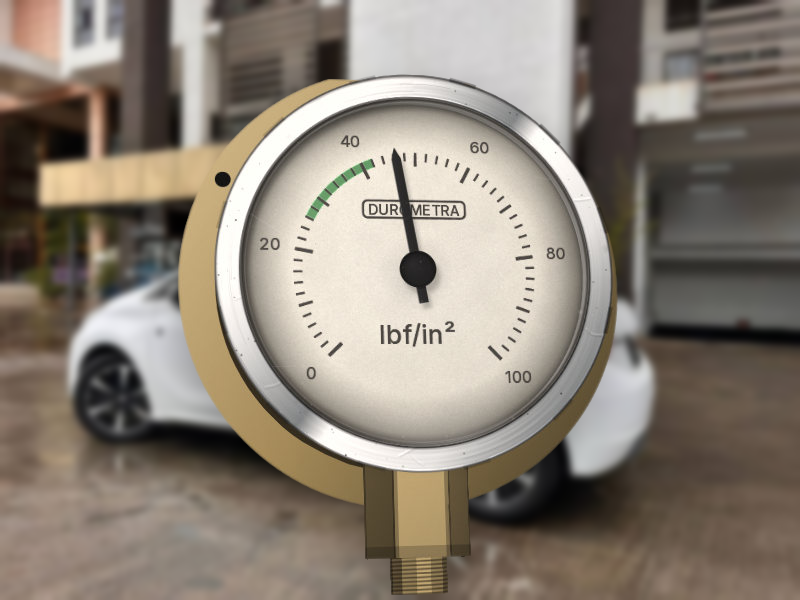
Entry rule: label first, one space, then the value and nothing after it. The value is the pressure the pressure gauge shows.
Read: 46 psi
